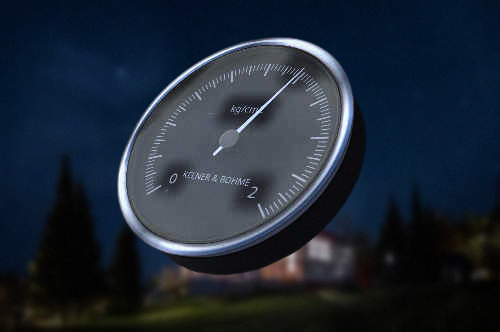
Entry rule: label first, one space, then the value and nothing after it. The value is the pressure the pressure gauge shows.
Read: 1.2 kg/cm²
